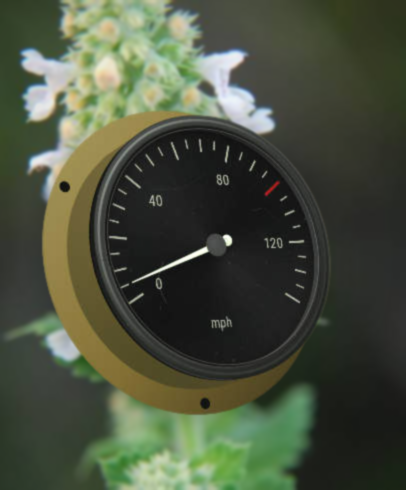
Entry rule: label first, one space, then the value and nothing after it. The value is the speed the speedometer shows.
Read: 5 mph
